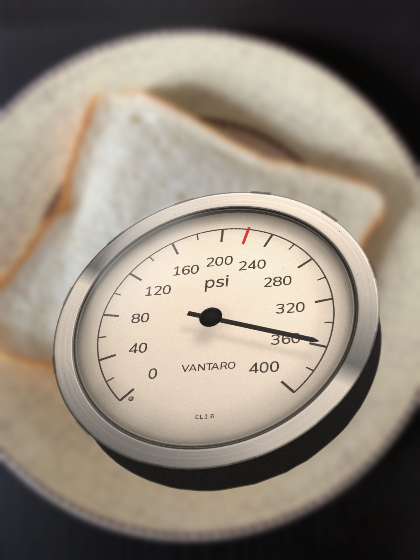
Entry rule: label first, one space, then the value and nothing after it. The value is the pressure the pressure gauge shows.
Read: 360 psi
